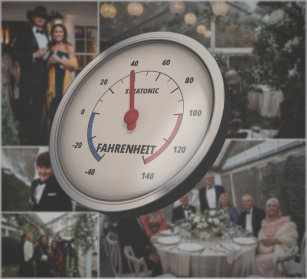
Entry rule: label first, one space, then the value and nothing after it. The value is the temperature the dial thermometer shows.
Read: 40 °F
